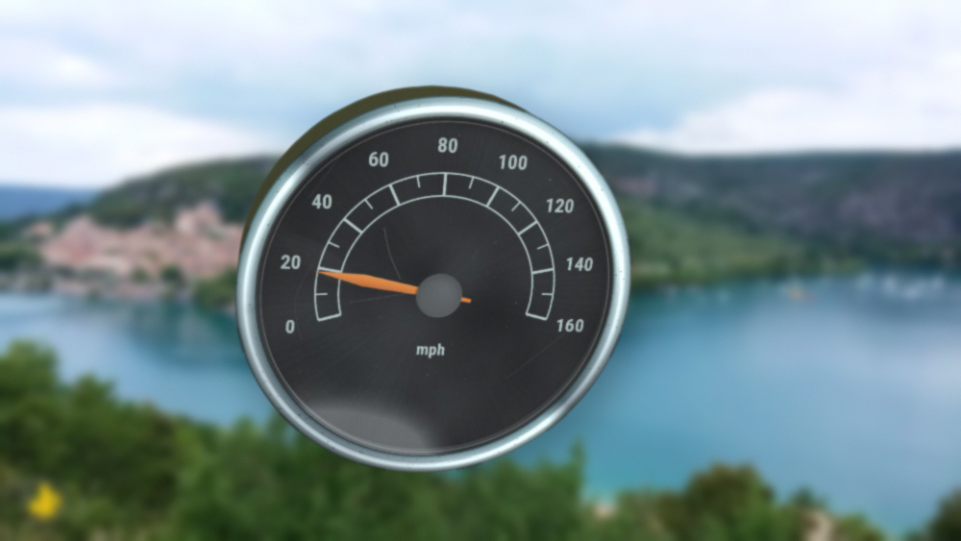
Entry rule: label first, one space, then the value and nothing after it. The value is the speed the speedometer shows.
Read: 20 mph
